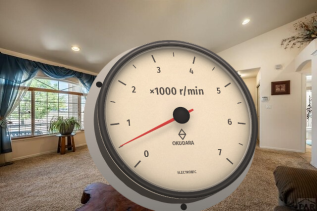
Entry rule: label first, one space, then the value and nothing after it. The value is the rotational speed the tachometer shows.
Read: 500 rpm
